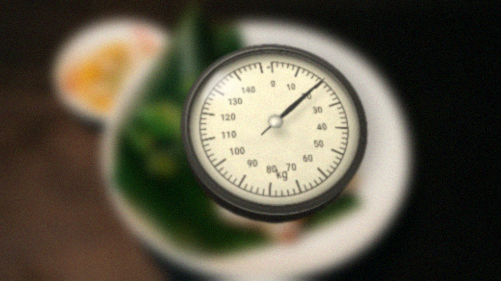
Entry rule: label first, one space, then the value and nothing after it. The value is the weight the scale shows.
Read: 20 kg
